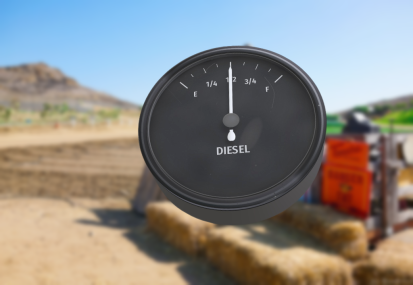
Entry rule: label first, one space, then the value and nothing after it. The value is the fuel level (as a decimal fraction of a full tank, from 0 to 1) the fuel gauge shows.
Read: 0.5
